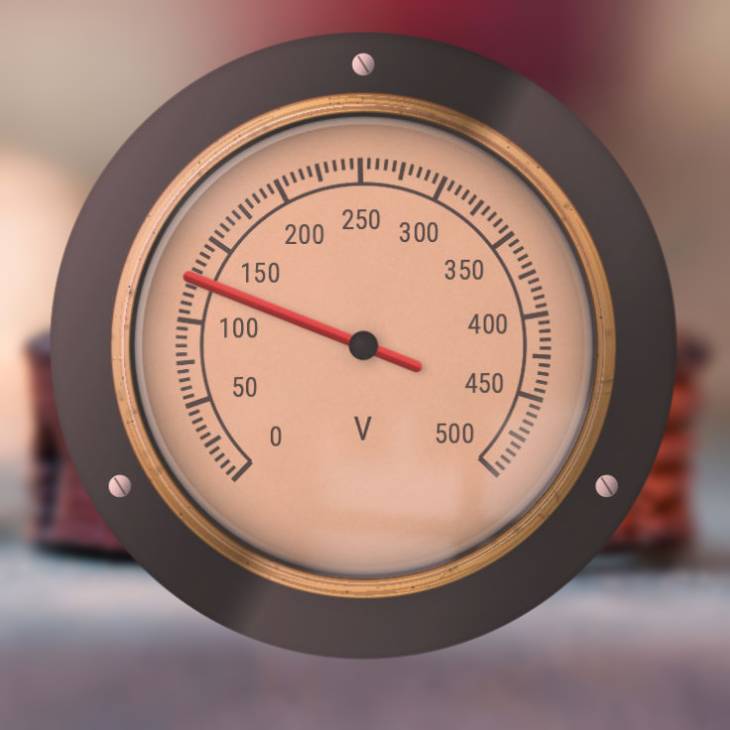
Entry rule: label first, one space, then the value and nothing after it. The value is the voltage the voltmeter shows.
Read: 125 V
